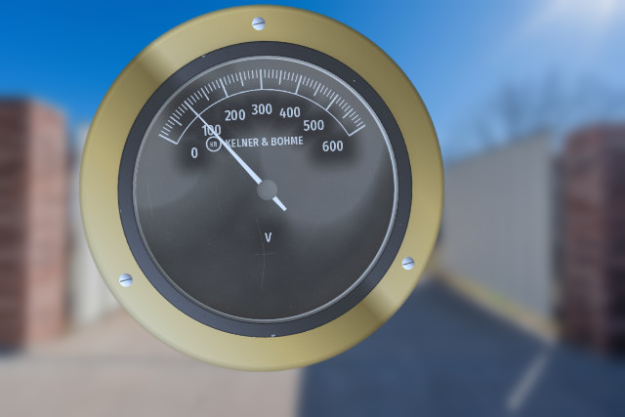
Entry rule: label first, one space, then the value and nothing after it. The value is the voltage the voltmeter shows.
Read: 100 V
